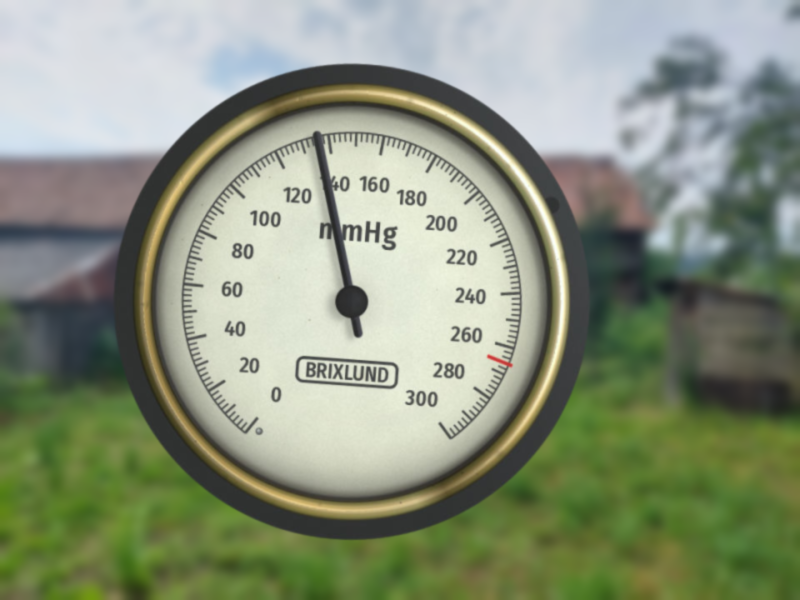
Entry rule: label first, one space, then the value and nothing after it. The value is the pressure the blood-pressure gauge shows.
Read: 136 mmHg
